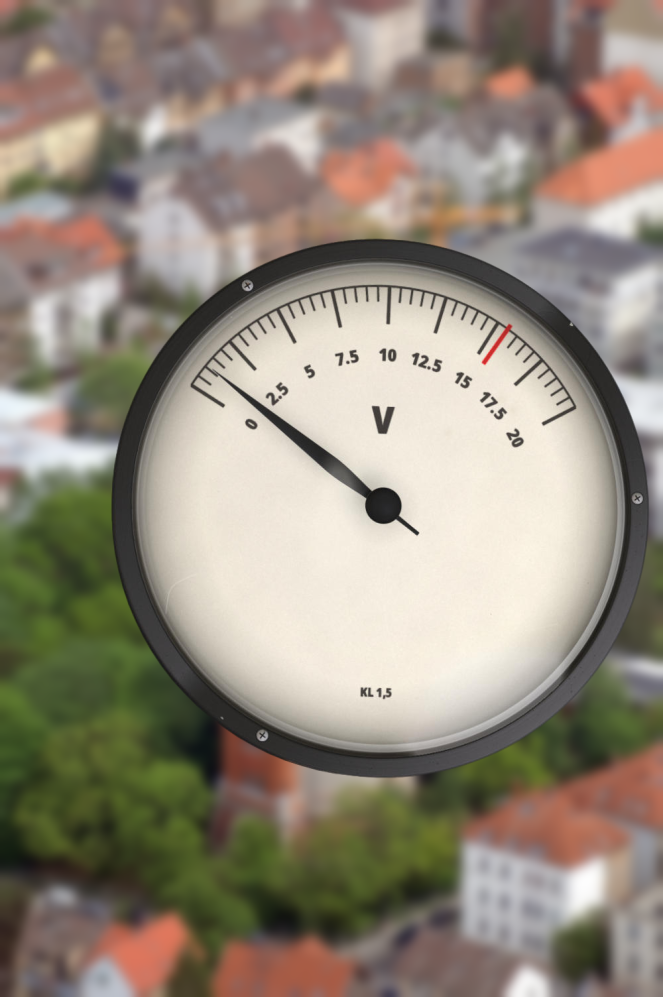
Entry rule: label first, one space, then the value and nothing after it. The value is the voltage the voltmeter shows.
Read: 1 V
